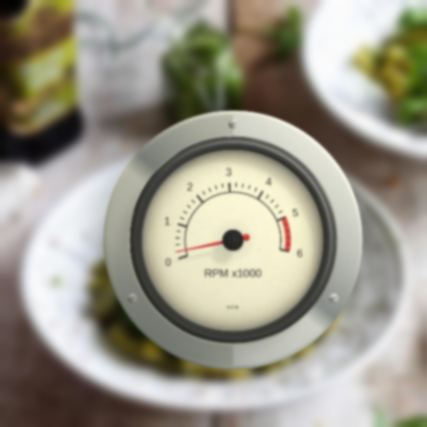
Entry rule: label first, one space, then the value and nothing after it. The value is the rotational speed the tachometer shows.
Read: 200 rpm
